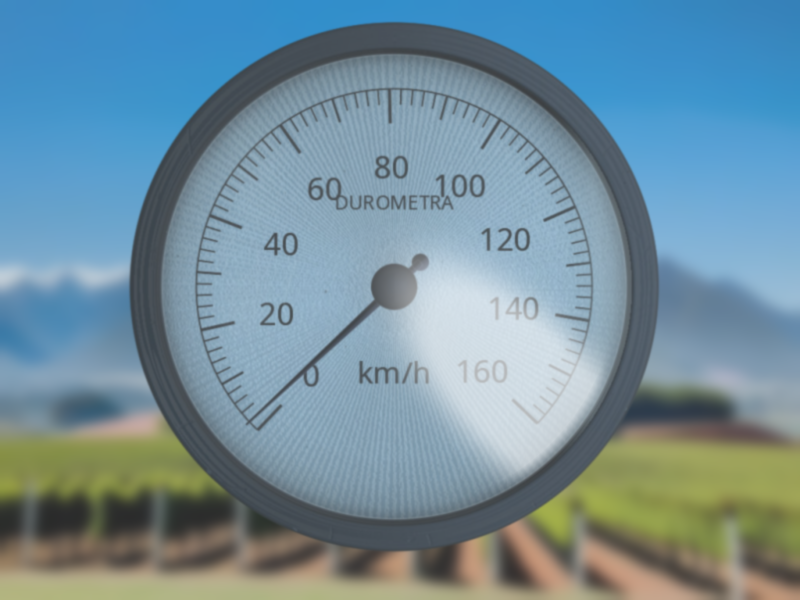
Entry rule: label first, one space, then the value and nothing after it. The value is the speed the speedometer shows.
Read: 2 km/h
